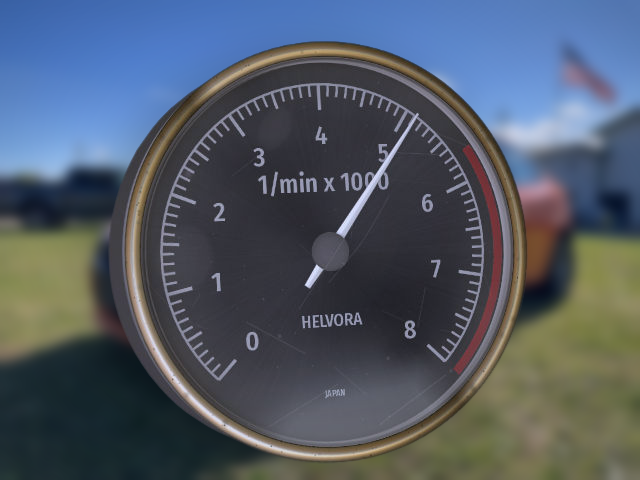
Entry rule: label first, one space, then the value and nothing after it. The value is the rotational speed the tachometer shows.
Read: 5100 rpm
